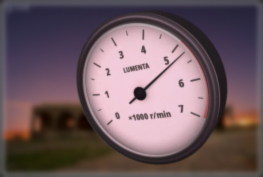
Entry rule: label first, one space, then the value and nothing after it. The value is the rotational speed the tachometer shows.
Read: 5250 rpm
